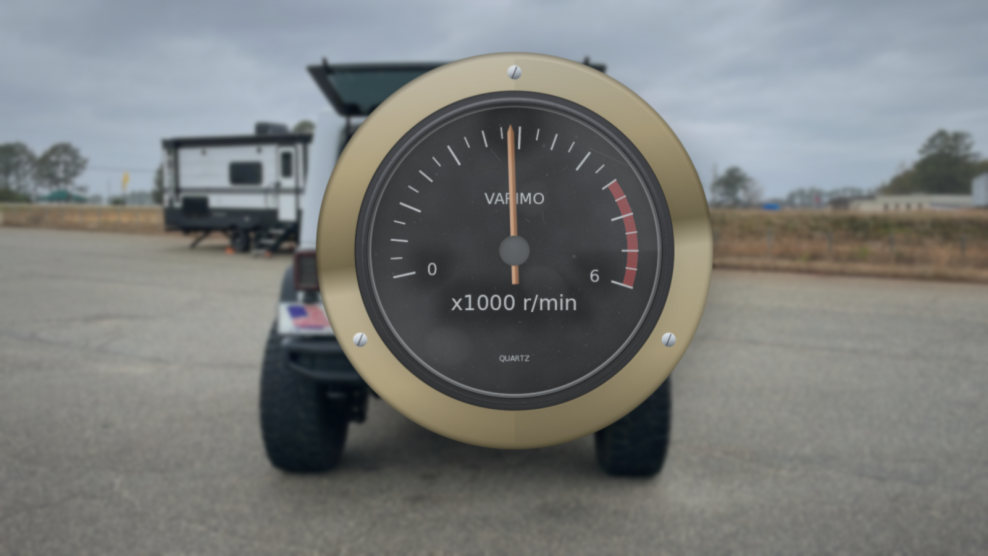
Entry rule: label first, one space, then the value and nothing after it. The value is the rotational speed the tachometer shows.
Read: 2875 rpm
